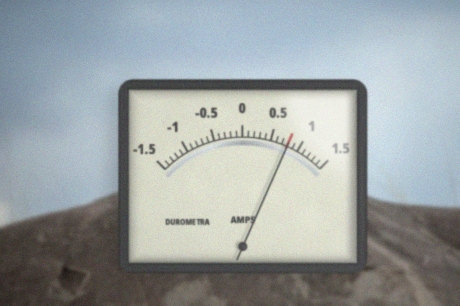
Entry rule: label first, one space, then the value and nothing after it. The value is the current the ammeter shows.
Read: 0.8 A
